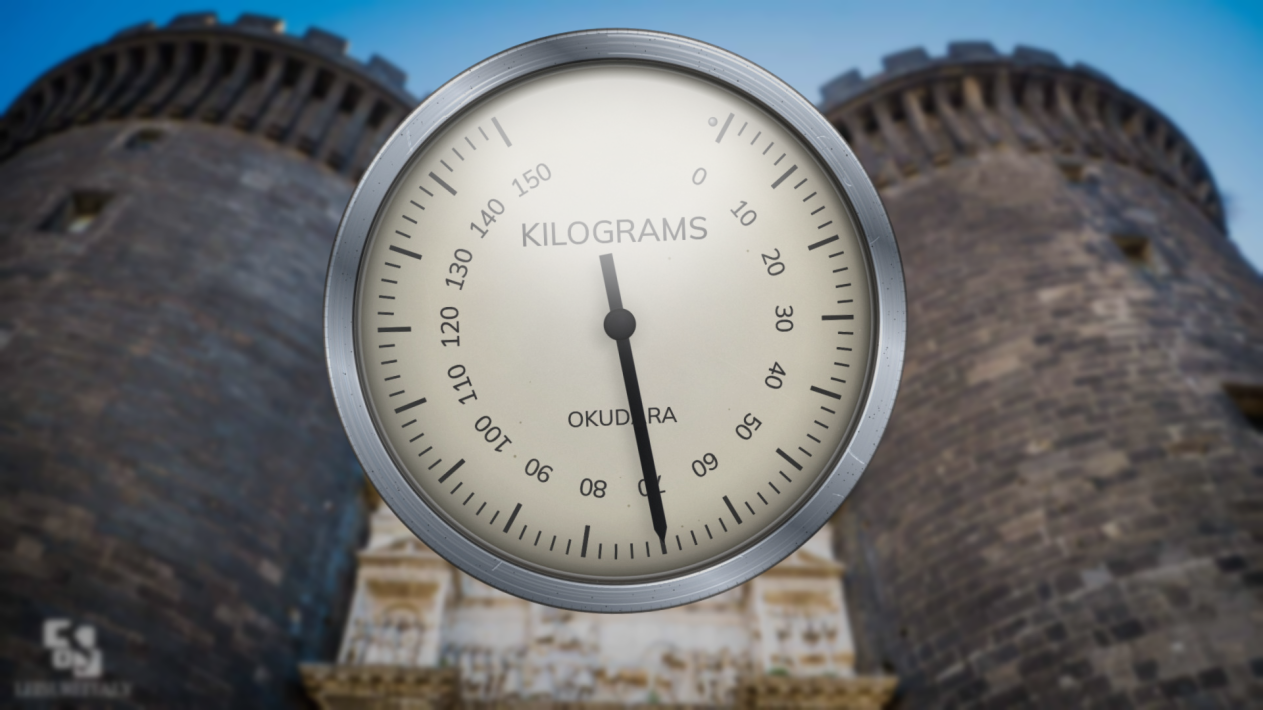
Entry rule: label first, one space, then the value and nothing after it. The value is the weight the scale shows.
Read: 70 kg
